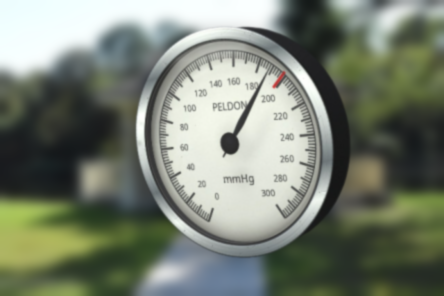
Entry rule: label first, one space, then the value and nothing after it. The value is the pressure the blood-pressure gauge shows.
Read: 190 mmHg
